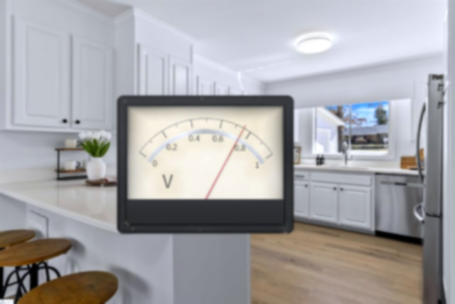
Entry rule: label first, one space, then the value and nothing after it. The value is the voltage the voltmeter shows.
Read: 0.75 V
